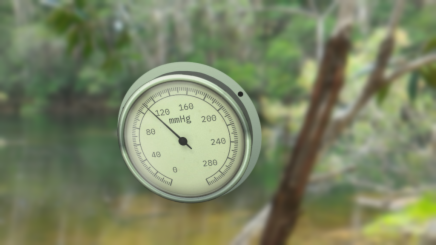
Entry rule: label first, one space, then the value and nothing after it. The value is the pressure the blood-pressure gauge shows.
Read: 110 mmHg
